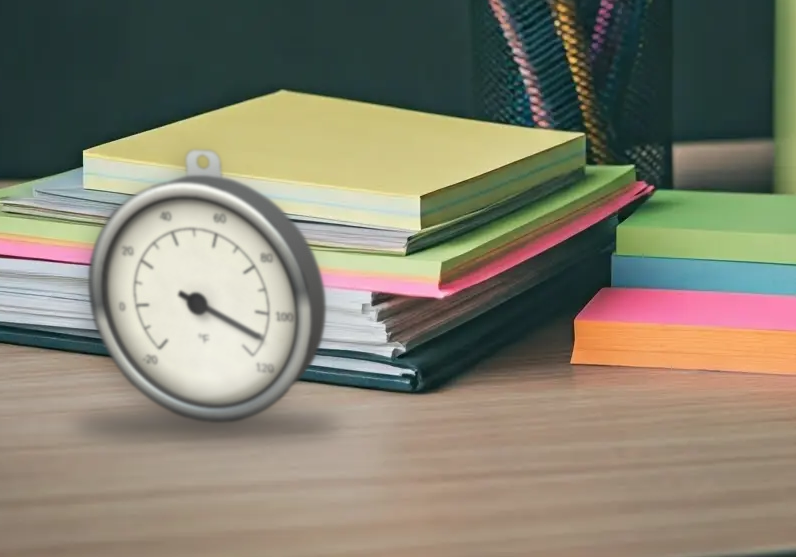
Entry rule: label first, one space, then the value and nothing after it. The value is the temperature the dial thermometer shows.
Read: 110 °F
